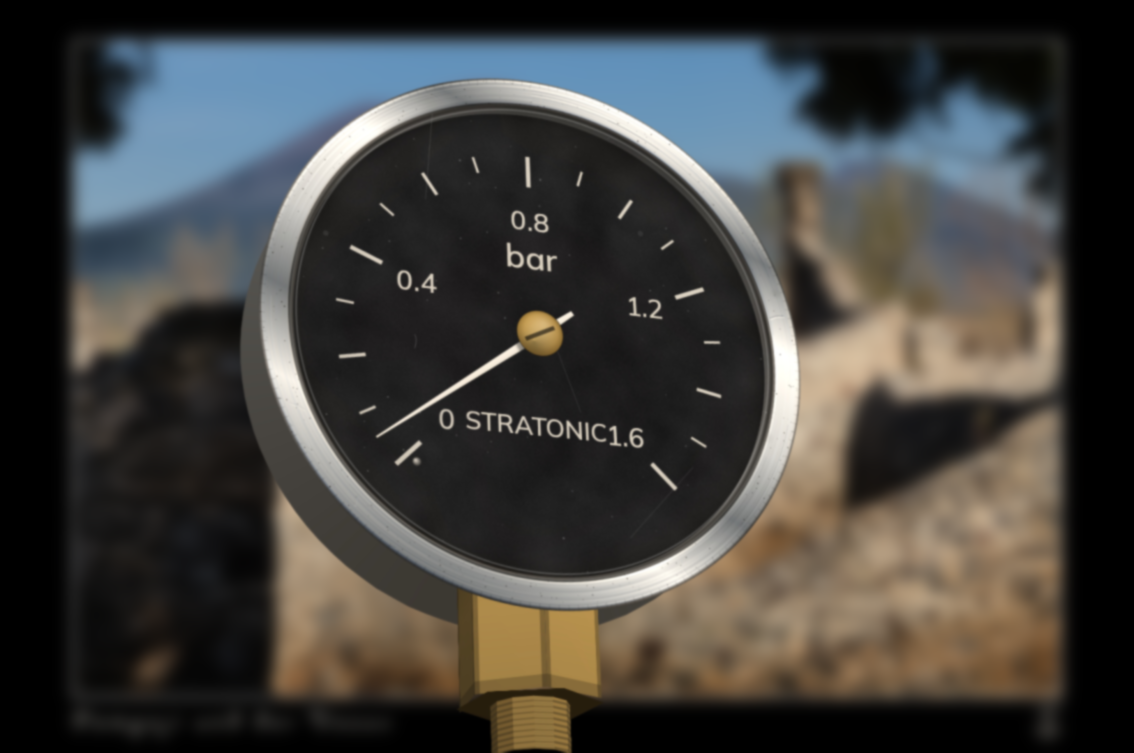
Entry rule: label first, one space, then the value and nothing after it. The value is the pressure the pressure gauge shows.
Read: 0.05 bar
